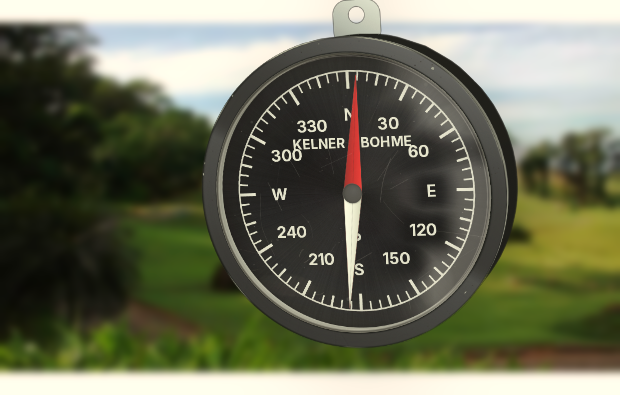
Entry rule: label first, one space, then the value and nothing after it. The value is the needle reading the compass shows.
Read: 5 °
